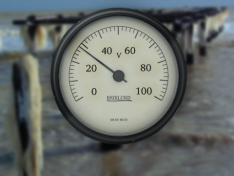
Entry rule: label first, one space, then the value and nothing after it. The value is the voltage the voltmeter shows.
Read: 28 V
